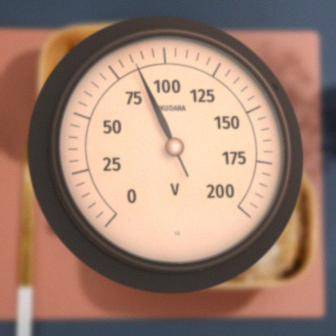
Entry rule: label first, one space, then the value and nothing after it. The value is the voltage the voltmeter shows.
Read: 85 V
